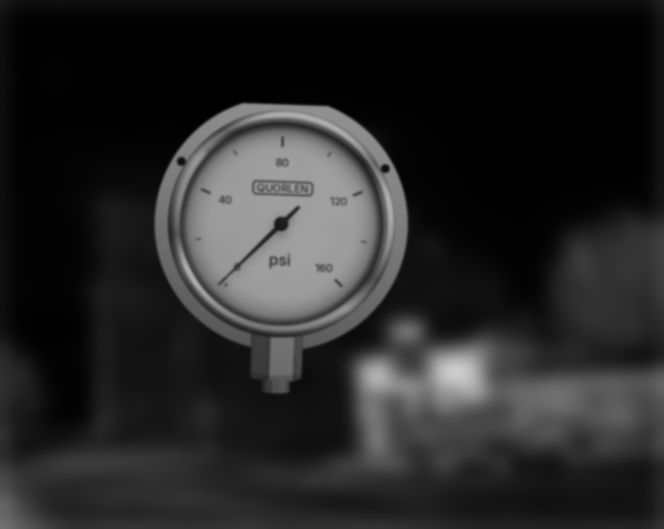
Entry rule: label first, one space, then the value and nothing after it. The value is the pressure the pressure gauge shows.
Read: 0 psi
